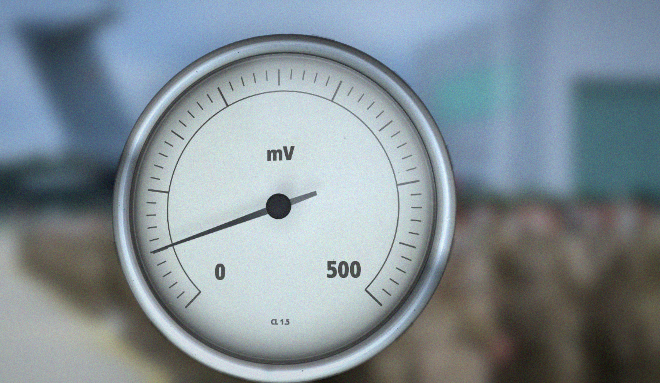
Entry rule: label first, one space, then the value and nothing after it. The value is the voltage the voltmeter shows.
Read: 50 mV
